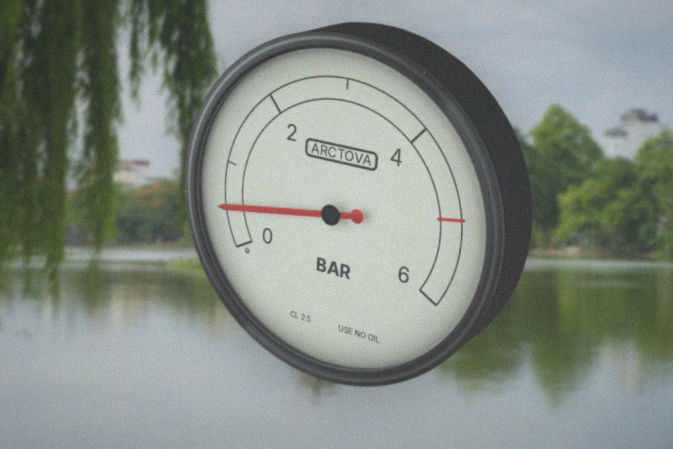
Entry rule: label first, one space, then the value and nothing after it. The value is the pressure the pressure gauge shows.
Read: 0.5 bar
